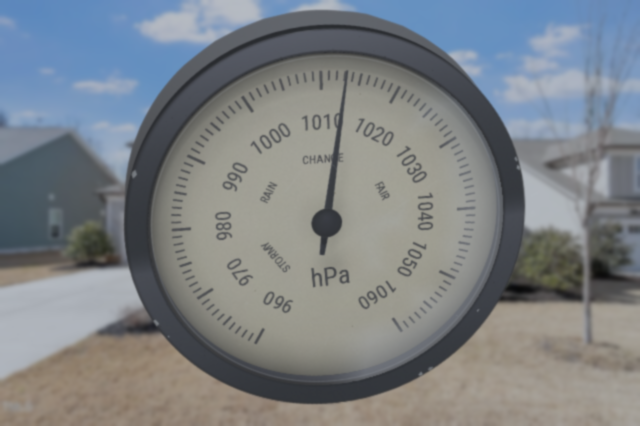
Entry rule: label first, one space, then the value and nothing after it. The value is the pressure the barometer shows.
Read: 1013 hPa
